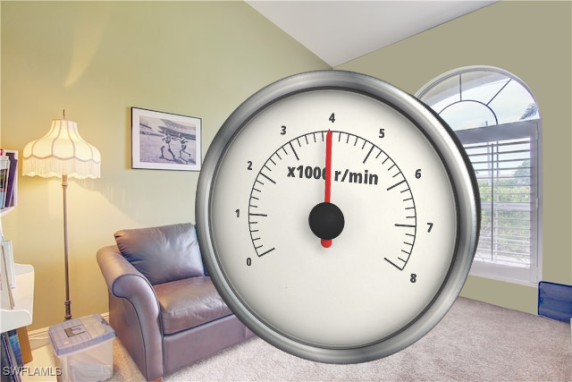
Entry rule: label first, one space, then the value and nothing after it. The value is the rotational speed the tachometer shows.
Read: 4000 rpm
